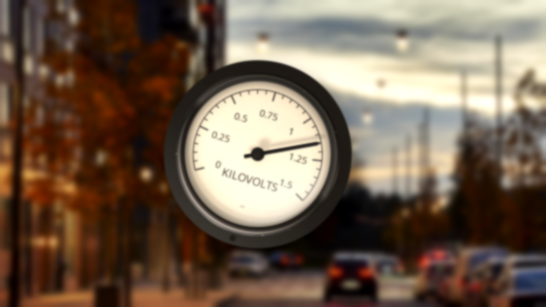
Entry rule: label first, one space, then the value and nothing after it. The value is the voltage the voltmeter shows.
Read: 1.15 kV
